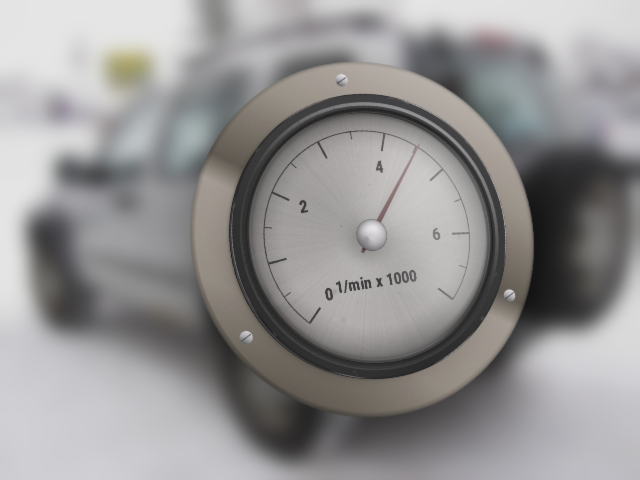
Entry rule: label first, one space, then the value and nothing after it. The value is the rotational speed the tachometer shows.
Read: 4500 rpm
